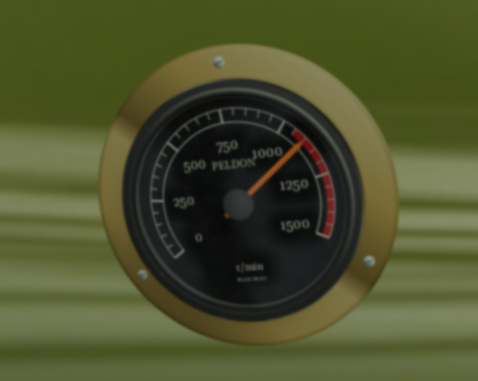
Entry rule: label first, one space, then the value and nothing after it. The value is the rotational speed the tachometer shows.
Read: 1100 rpm
